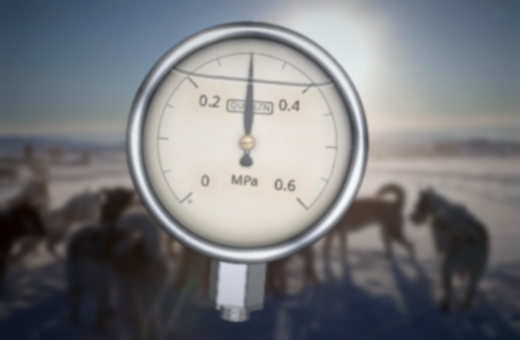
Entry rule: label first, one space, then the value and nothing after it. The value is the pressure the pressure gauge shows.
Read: 0.3 MPa
